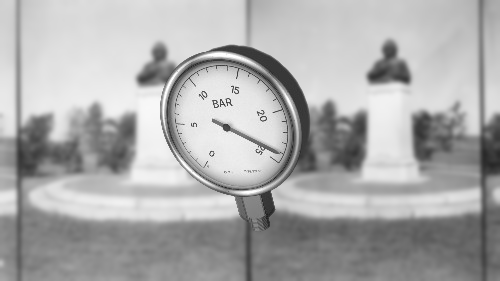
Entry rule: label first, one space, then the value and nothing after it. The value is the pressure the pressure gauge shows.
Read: 24 bar
